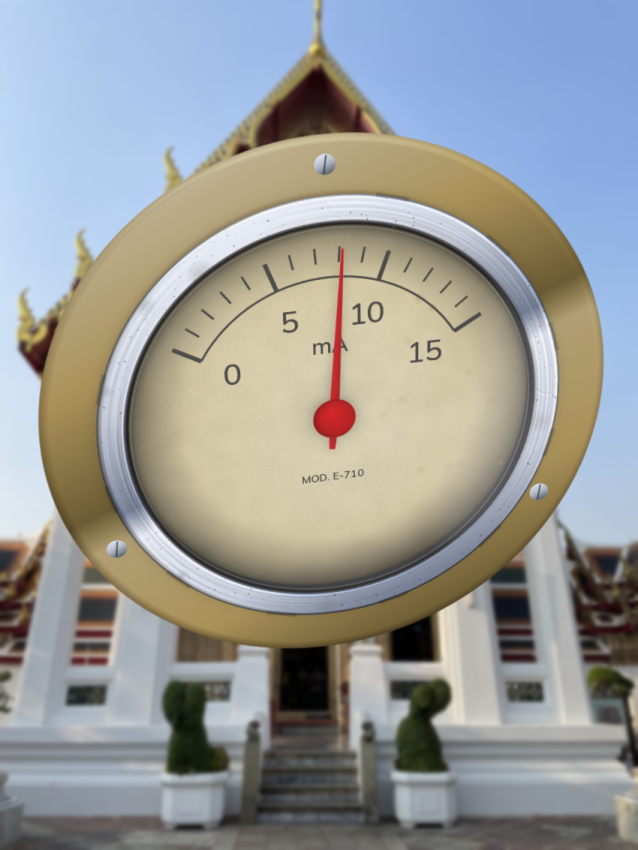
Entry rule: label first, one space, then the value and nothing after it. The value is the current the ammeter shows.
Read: 8 mA
